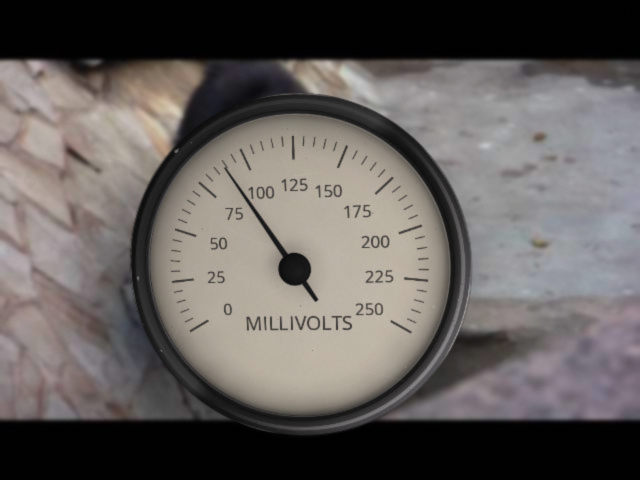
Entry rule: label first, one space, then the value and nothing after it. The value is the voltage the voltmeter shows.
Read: 90 mV
